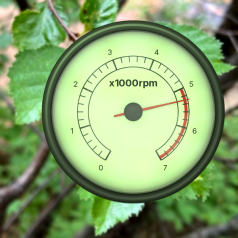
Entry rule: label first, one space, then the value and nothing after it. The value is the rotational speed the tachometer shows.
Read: 5300 rpm
